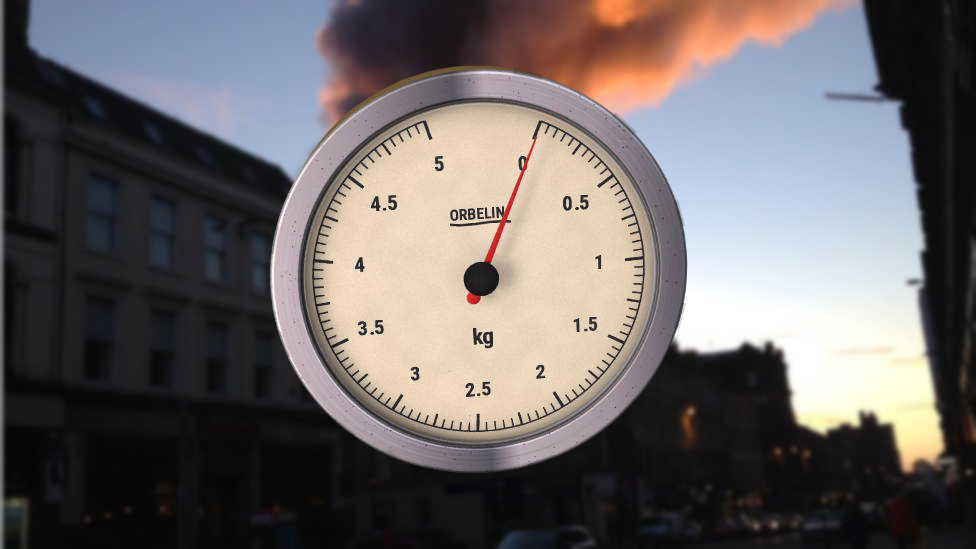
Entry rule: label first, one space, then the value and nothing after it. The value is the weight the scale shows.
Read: 0 kg
